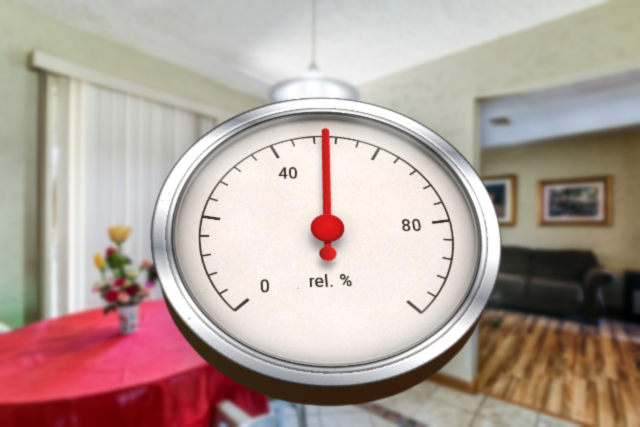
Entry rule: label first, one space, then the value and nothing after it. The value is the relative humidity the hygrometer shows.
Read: 50 %
